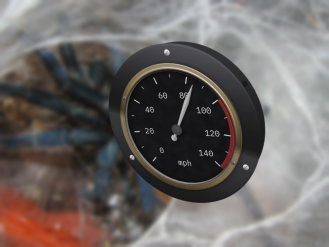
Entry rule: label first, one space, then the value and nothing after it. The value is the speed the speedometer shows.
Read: 85 mph
